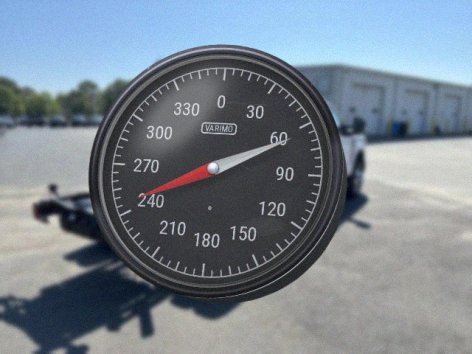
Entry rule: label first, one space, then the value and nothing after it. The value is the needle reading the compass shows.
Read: 245 °
